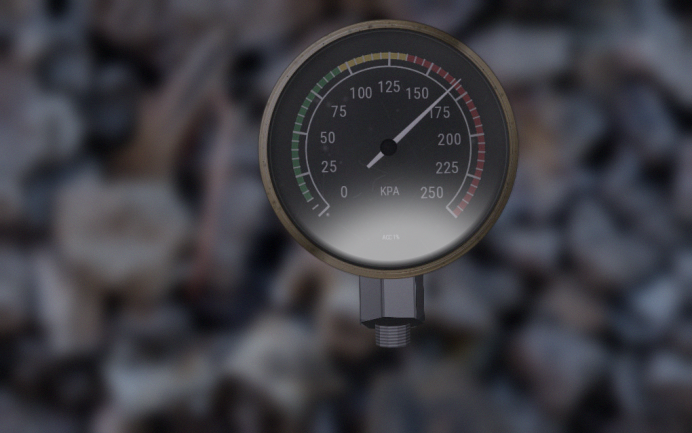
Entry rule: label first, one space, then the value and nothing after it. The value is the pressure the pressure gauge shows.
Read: 167.5 kPa
